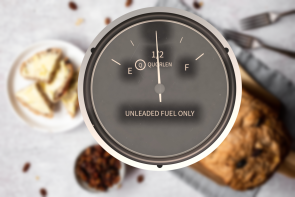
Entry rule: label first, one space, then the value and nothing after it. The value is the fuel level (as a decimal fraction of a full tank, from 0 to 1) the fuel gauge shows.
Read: 0.5
